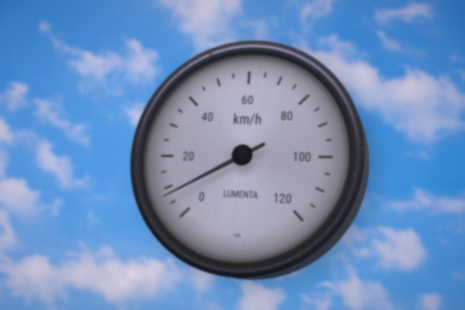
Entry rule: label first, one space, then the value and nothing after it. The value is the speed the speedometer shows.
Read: 7.5 km/h
